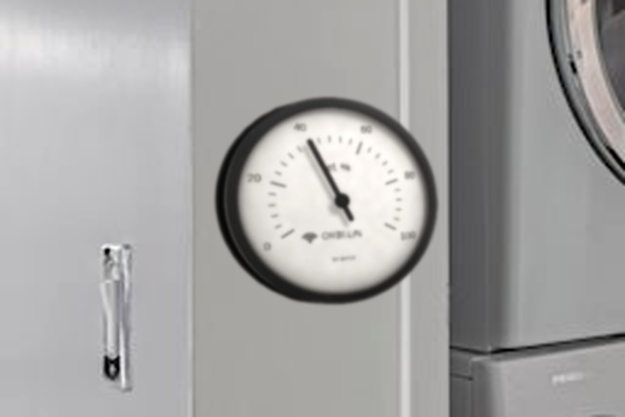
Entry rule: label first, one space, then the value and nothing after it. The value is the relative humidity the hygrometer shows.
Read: 40 %
